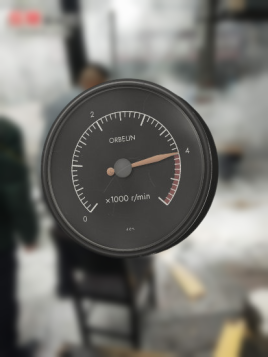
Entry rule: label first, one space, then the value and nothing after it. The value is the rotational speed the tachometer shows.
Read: 4000 rpm
